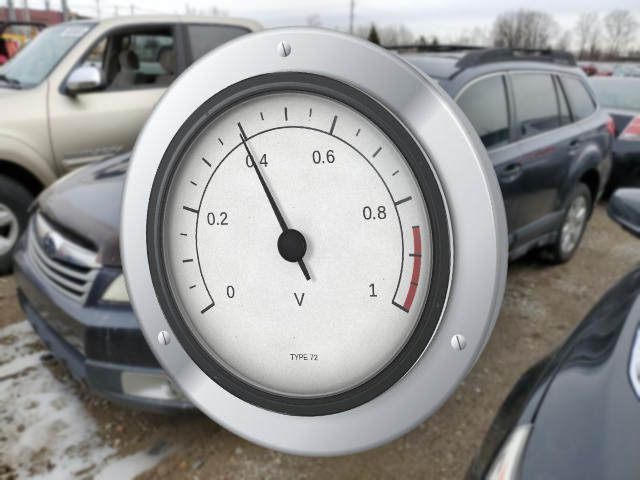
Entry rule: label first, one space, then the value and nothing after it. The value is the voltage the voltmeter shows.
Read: 0.4 V
